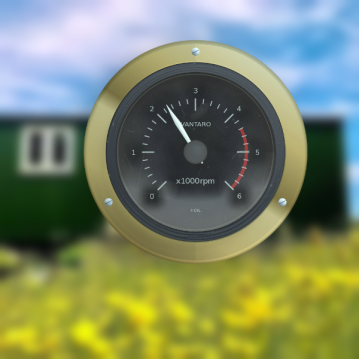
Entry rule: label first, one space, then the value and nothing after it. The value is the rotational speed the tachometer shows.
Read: 2300 rpm
